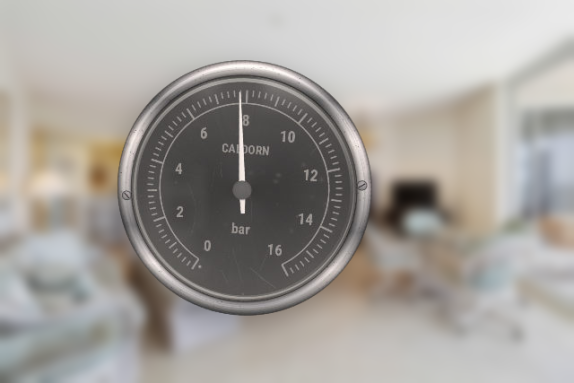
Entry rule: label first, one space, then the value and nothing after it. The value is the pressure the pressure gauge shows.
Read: 7.8 bar
